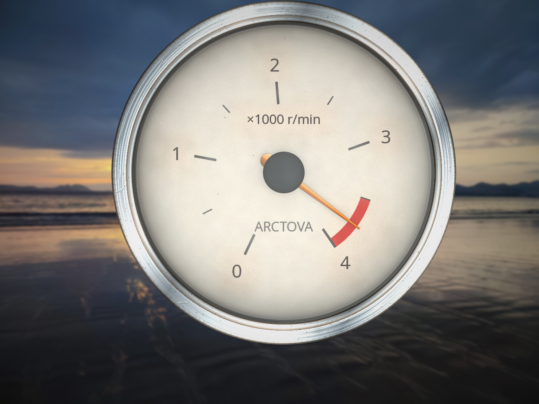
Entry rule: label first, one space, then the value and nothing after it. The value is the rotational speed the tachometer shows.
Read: 3750 rpm
